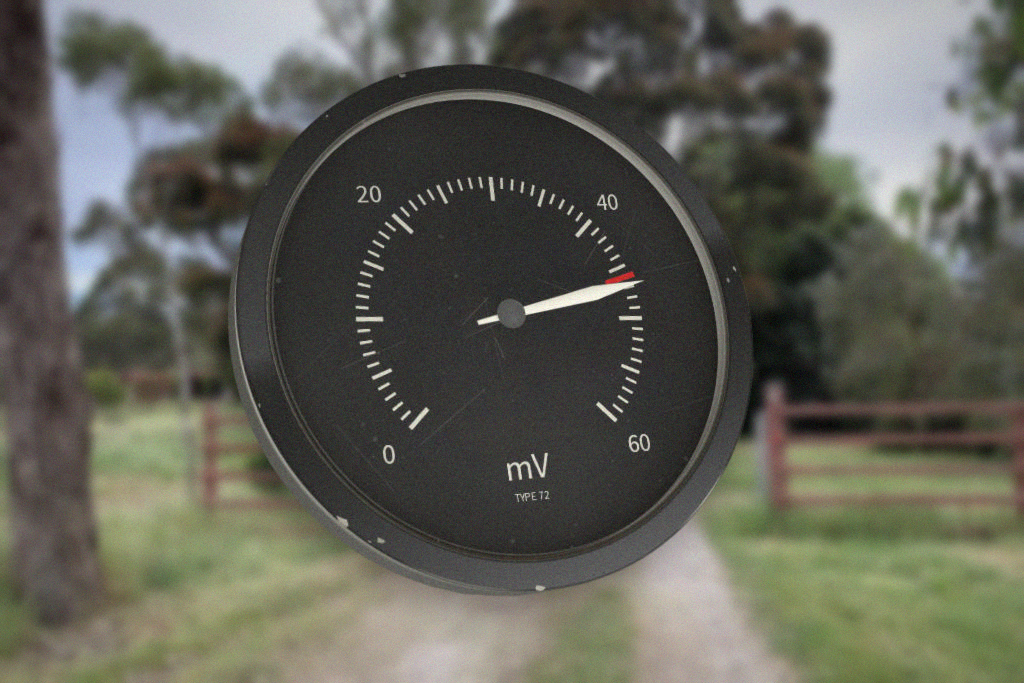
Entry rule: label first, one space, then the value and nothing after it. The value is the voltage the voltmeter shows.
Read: 47 mV
